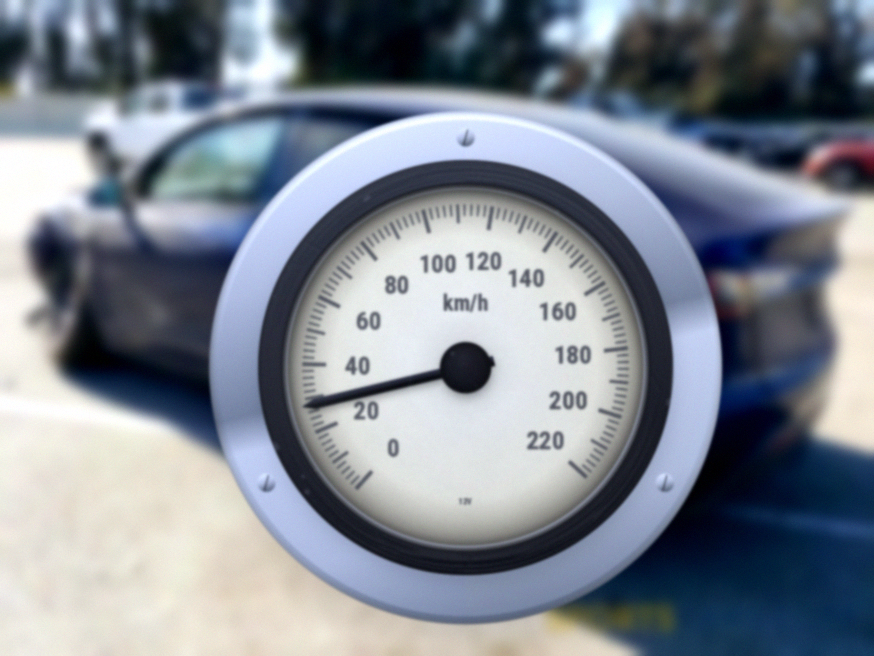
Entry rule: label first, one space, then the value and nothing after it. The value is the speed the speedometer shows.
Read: 28 km/h
